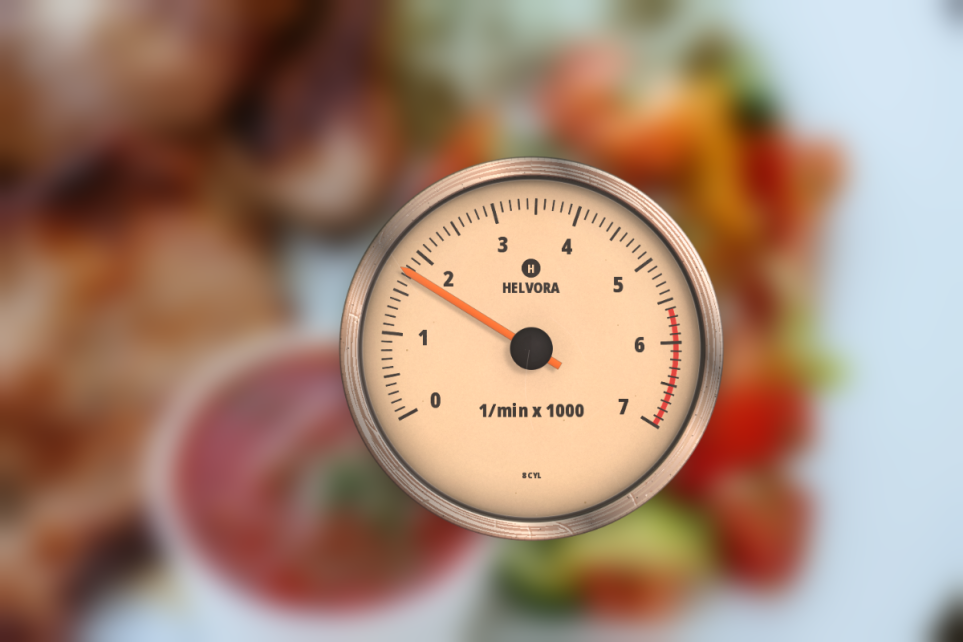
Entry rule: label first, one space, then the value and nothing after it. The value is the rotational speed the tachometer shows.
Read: 1750 rpm
